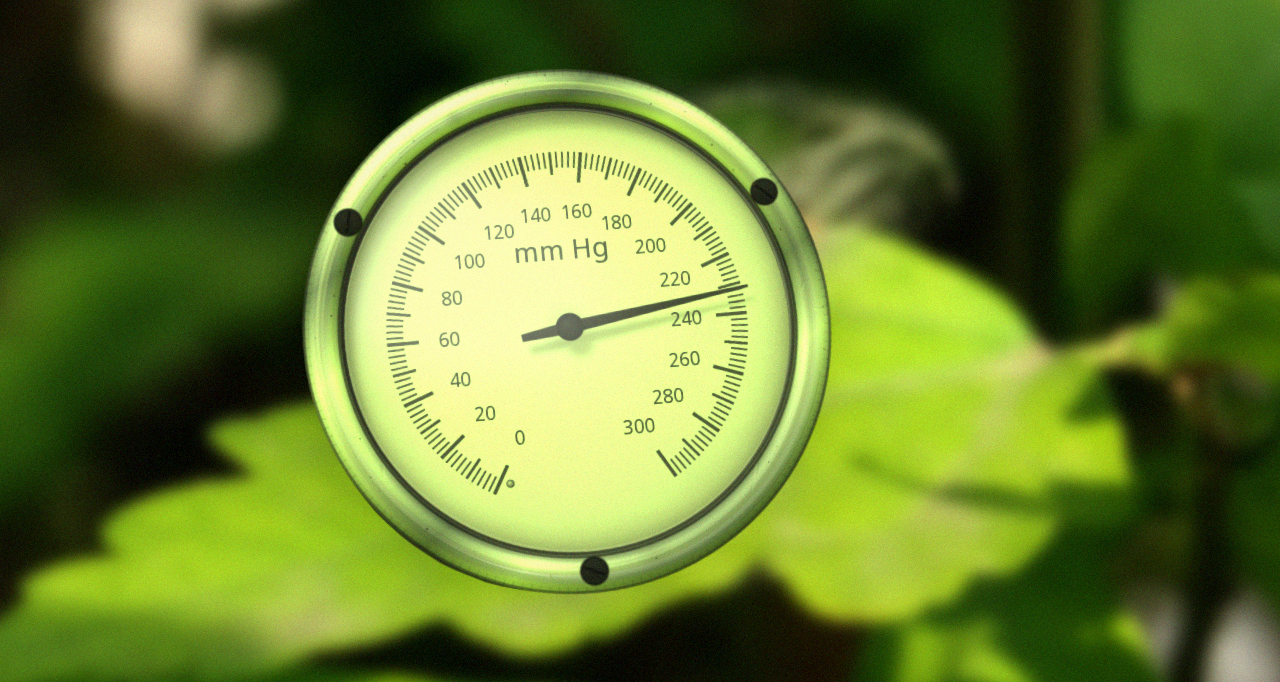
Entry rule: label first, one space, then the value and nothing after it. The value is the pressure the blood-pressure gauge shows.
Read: 232 mmHg
